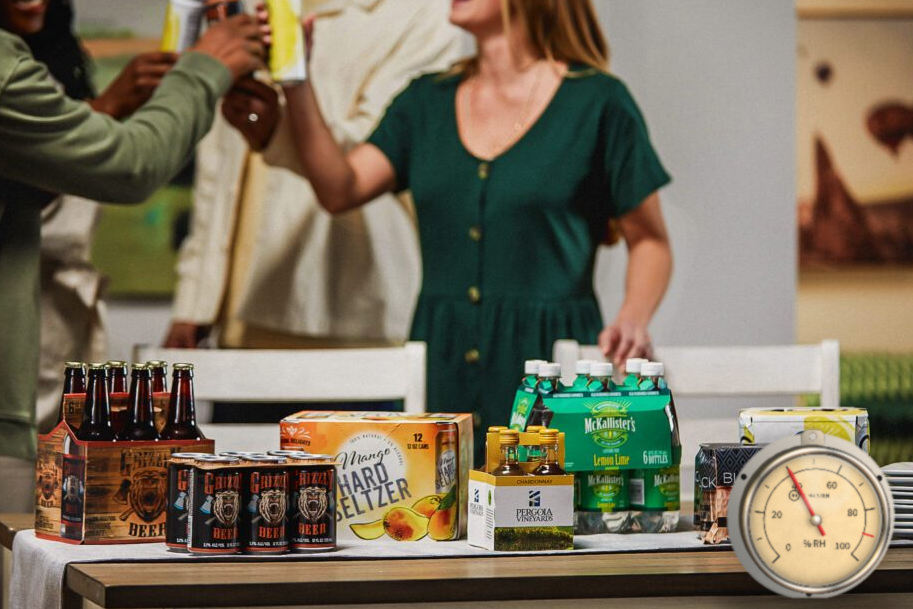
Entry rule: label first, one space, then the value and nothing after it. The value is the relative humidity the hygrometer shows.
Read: 40 %
